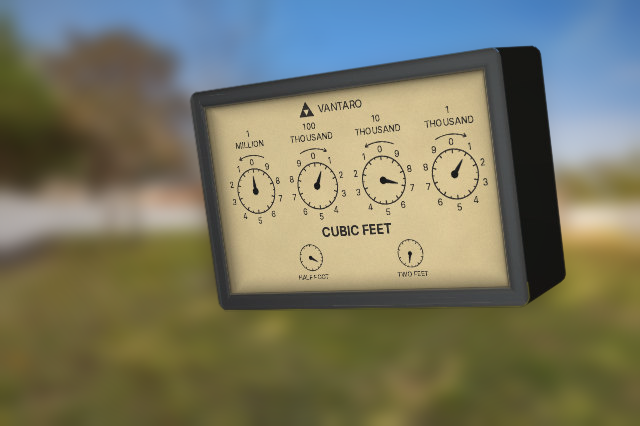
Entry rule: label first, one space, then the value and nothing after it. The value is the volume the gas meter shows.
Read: 7100 ft³
